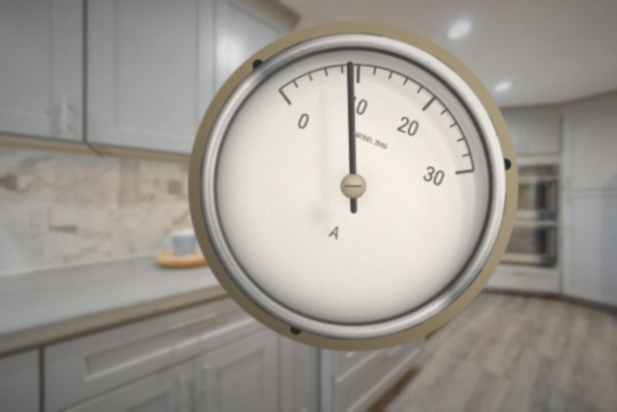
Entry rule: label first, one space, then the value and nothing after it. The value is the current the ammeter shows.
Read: 9 A
